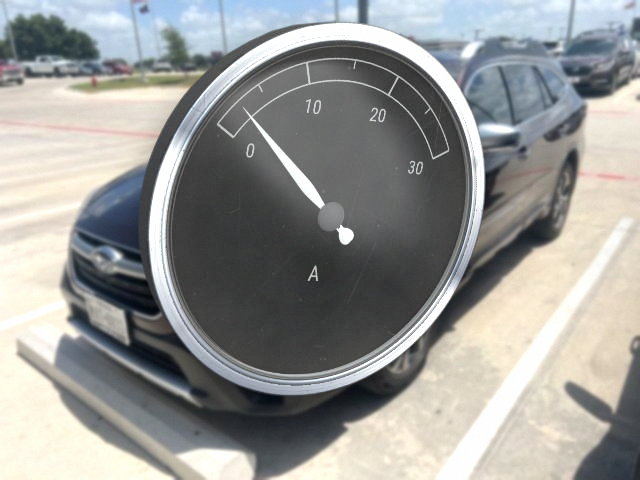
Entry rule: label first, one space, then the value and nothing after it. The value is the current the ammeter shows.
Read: 2.5 A
